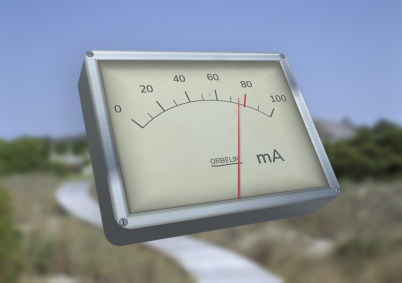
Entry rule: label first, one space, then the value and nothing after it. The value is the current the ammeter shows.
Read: 75 mA
